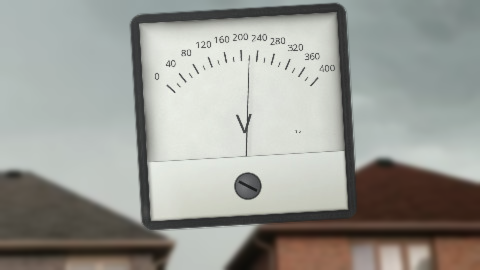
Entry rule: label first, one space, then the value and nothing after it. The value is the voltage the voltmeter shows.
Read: 220 V
